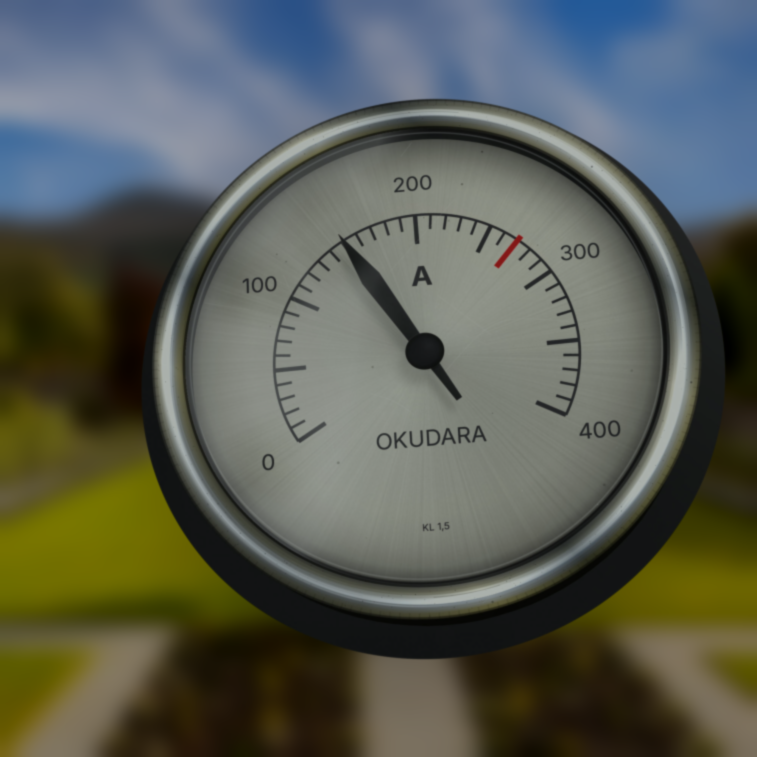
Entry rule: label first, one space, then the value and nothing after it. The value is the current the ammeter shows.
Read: 150 A
